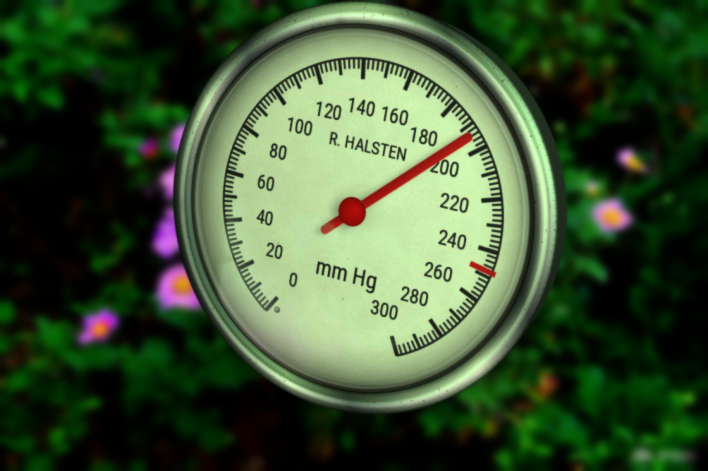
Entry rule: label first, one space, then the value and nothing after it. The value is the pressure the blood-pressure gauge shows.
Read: 194 mmHg
